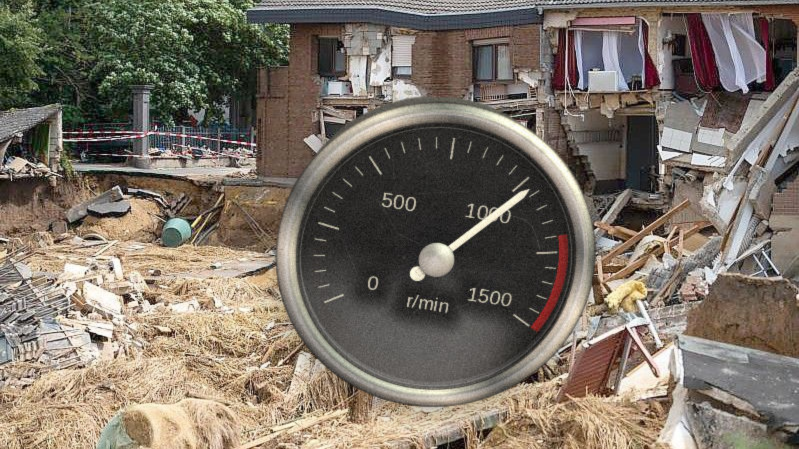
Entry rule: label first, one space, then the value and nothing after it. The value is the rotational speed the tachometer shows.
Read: 1025 rpm
